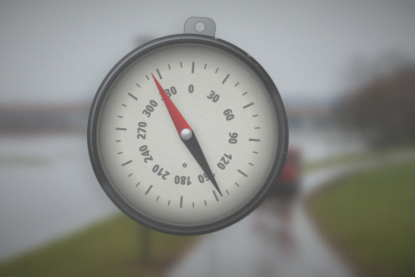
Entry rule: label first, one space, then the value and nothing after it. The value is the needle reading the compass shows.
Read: 325 °
